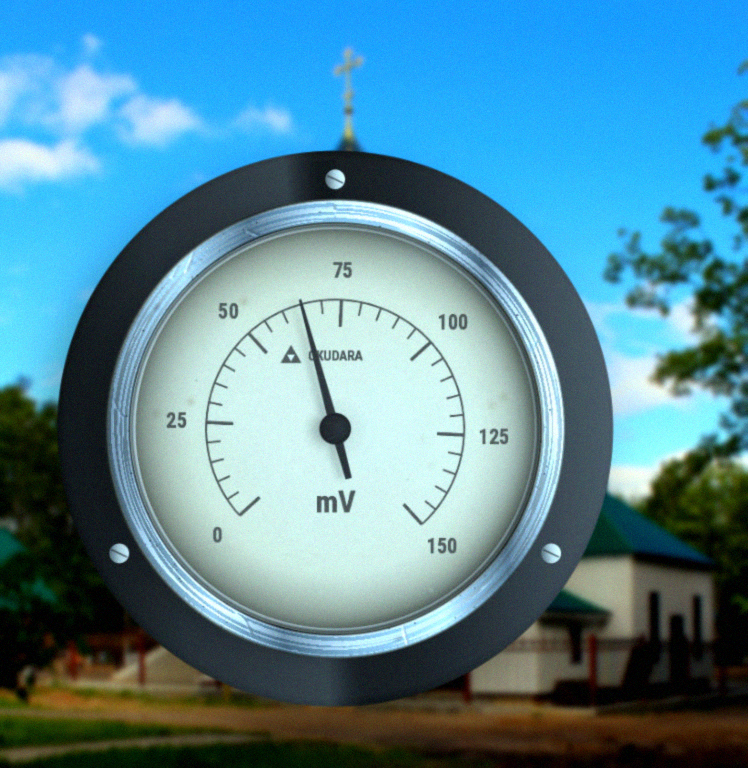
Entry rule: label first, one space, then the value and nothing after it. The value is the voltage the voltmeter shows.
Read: 65 mV
